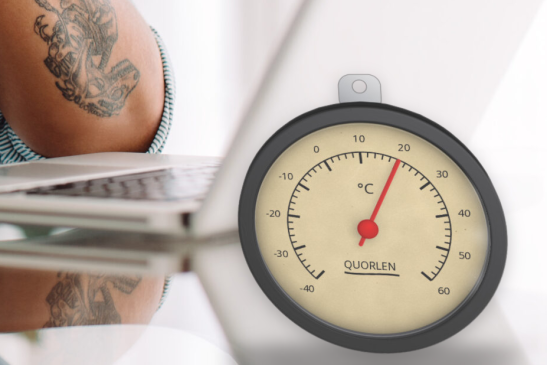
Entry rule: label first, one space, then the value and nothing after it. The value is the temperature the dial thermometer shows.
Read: 20 °C
